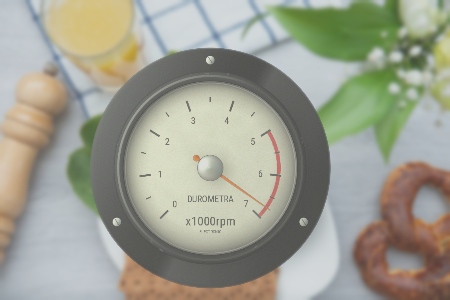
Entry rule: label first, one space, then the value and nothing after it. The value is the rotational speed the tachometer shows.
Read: 6750 rpm
